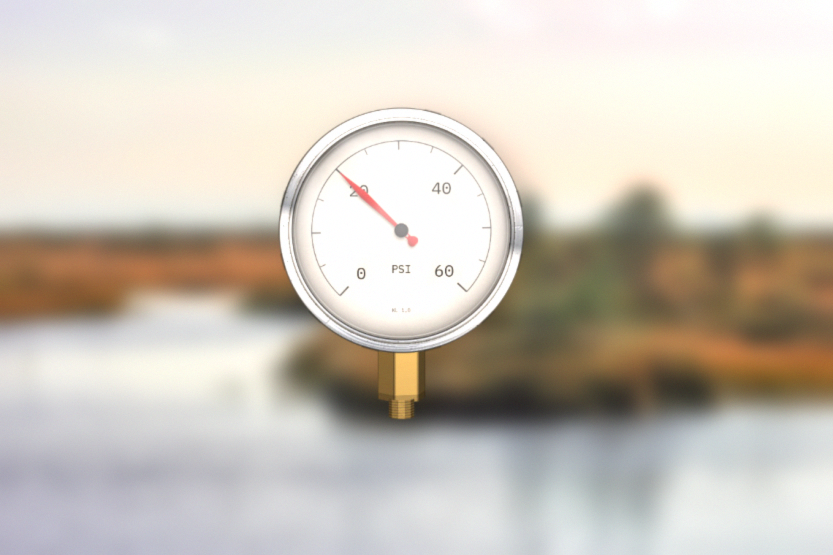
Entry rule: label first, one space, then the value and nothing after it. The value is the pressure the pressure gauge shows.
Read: 20 psi
